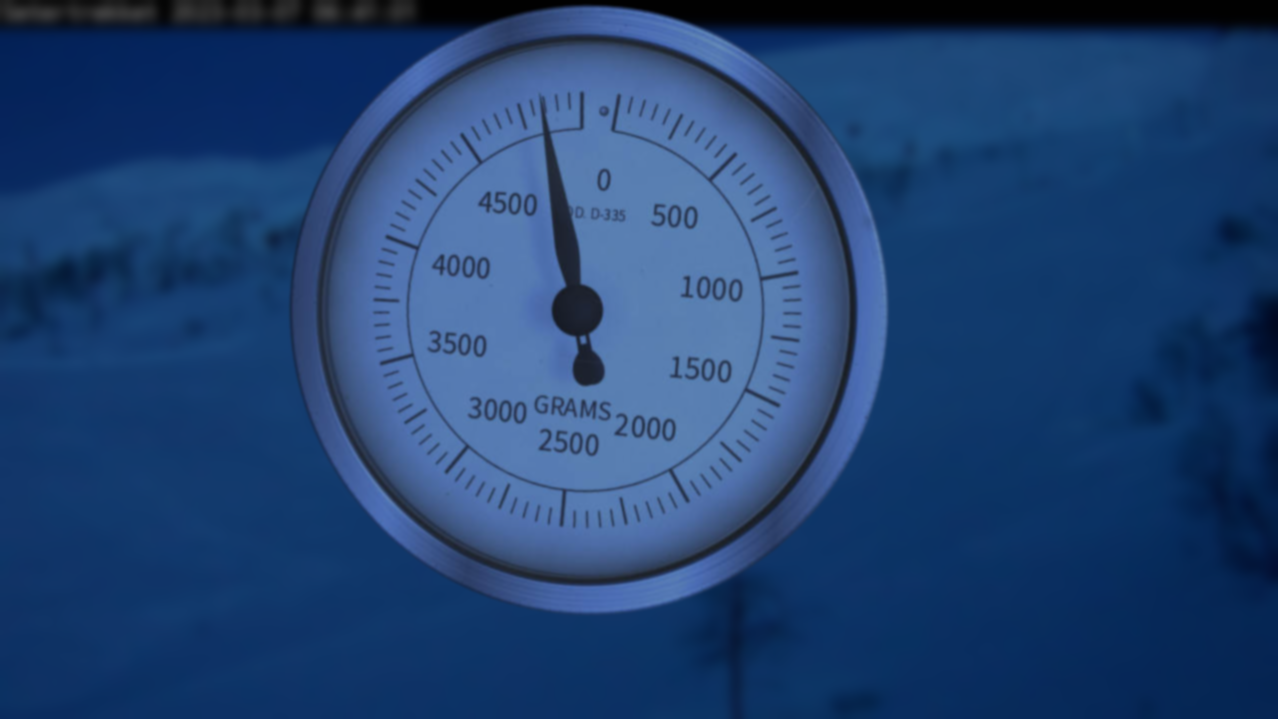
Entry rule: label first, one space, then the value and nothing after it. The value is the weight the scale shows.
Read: 4850 g
